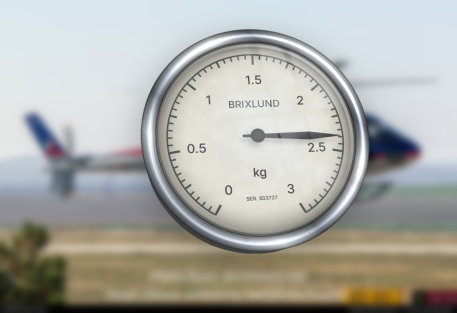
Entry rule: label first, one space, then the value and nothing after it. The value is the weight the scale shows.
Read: 2.4 kg
